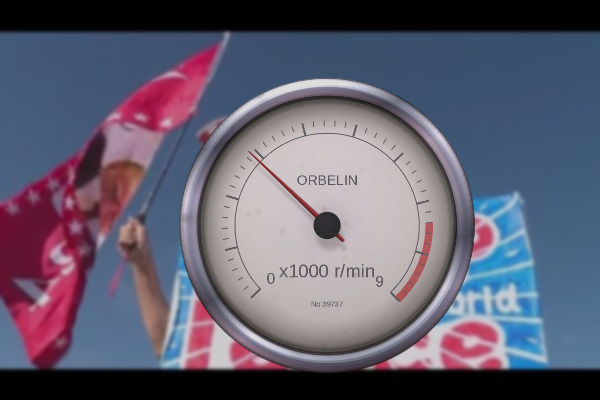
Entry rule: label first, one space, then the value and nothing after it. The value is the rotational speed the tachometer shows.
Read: 2900 rpm
